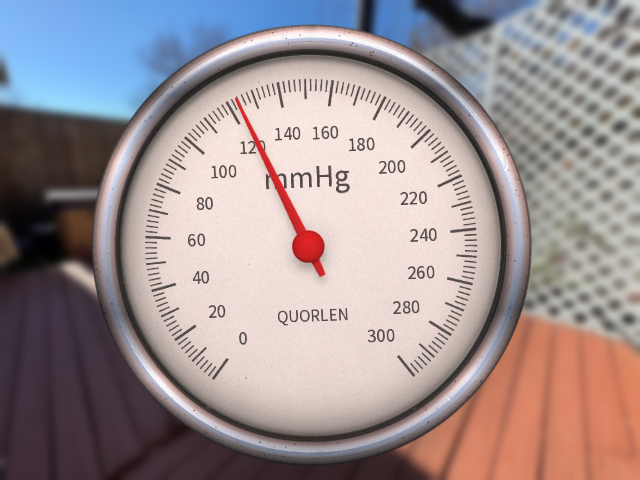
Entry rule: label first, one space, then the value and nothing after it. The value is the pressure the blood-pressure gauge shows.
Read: 124 mmHg
